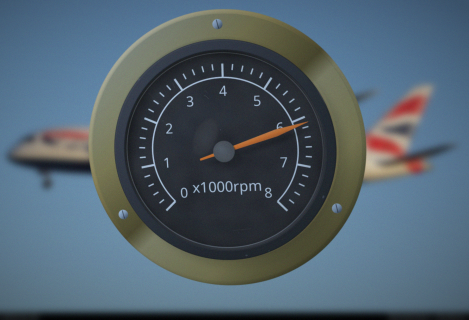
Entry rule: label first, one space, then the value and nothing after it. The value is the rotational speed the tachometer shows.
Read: 6100 rpm
